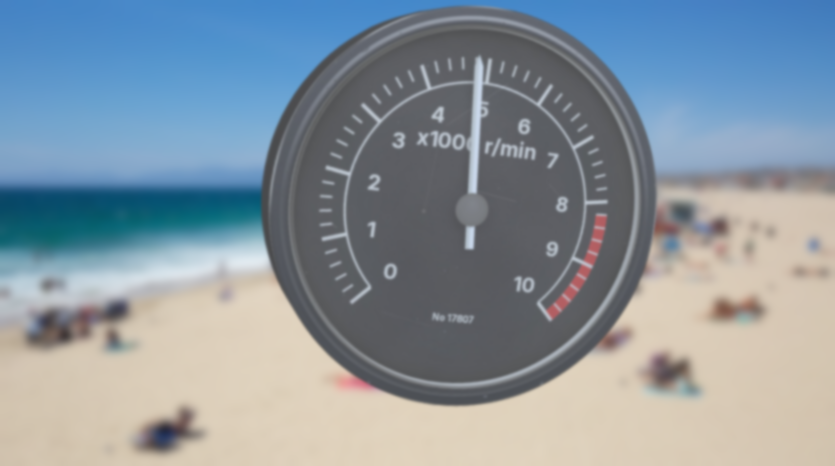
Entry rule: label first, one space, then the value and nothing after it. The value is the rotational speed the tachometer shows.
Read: 4800 rpm
